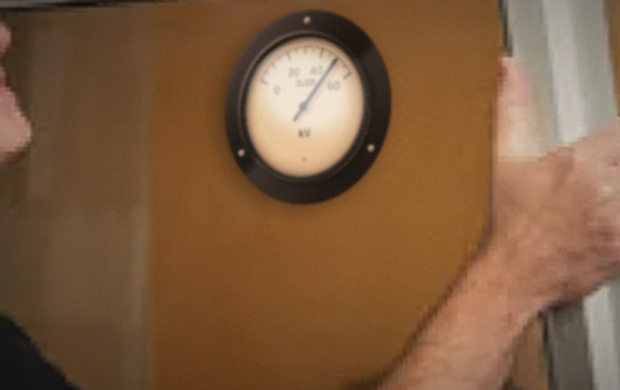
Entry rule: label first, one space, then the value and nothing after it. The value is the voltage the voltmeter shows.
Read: 50 kV
